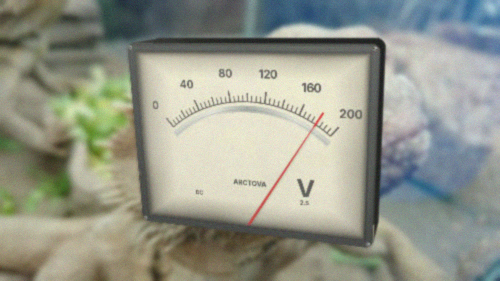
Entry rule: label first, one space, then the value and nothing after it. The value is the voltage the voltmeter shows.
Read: 180 V
